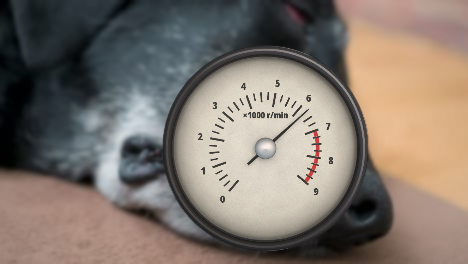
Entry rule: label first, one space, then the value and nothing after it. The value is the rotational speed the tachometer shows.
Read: 6250 rpm
